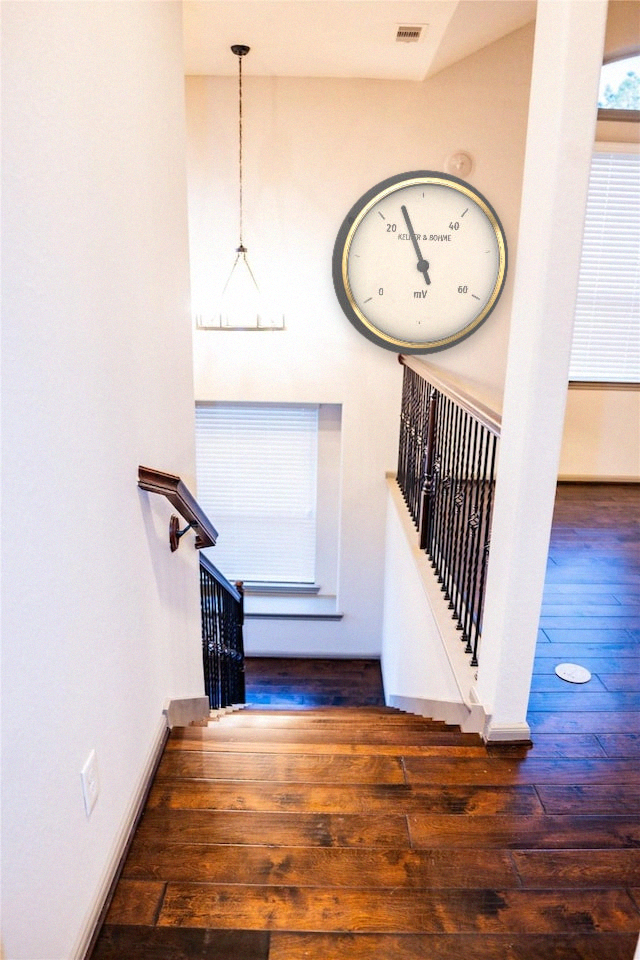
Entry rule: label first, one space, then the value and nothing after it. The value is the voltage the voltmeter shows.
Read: 25 mV
